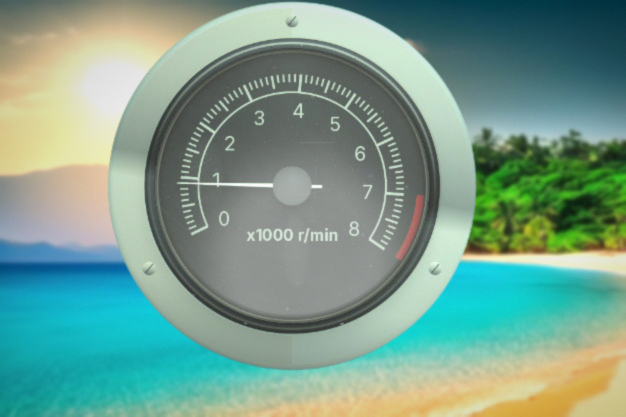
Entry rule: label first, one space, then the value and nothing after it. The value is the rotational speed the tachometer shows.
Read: 900 rpm
